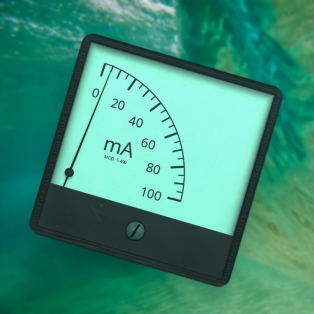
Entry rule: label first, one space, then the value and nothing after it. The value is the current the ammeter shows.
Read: 5 mA
